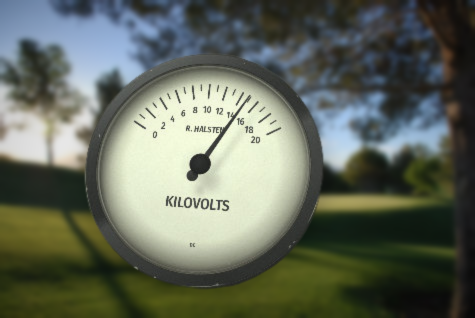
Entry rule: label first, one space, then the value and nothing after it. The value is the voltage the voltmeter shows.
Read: 15 kV
